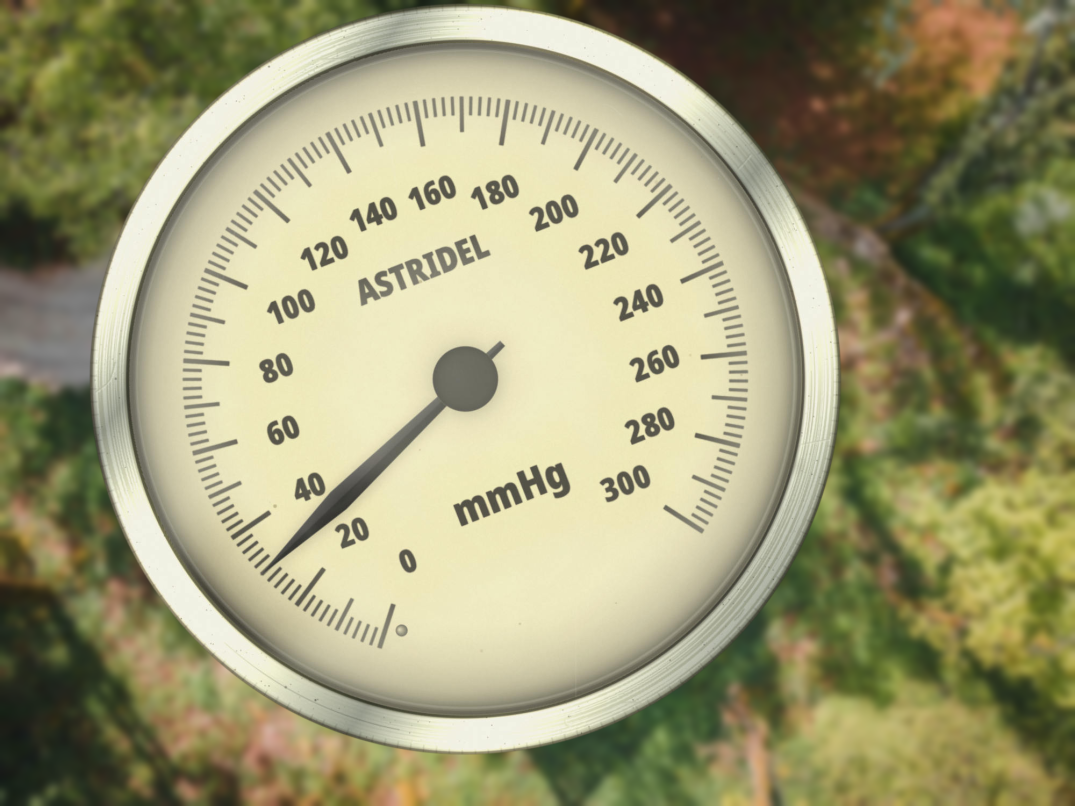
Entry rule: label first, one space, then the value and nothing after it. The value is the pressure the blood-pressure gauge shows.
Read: 30 mmHg
